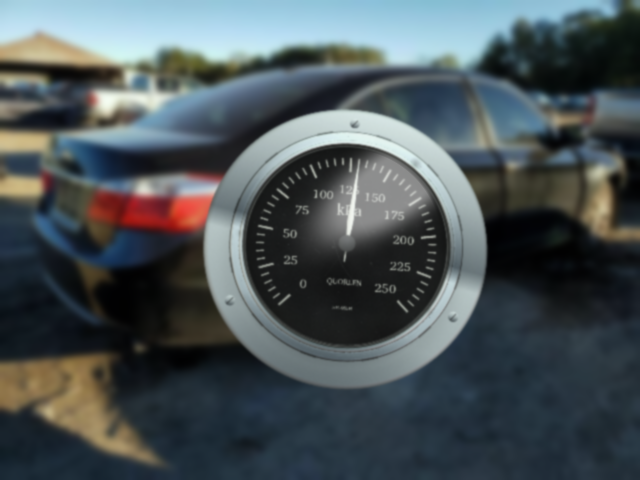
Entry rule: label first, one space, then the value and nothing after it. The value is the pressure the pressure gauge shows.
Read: 130 kPa
